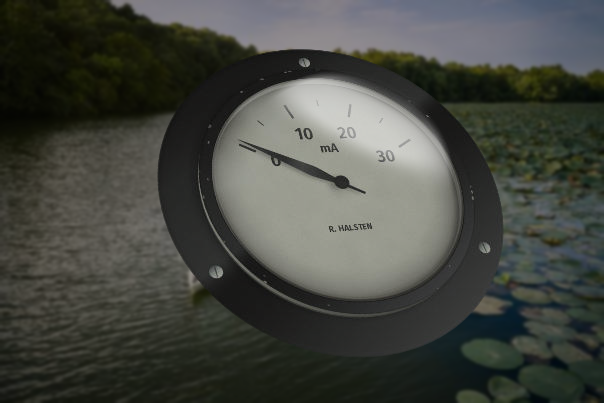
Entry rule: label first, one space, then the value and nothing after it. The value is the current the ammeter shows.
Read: 0 mA
